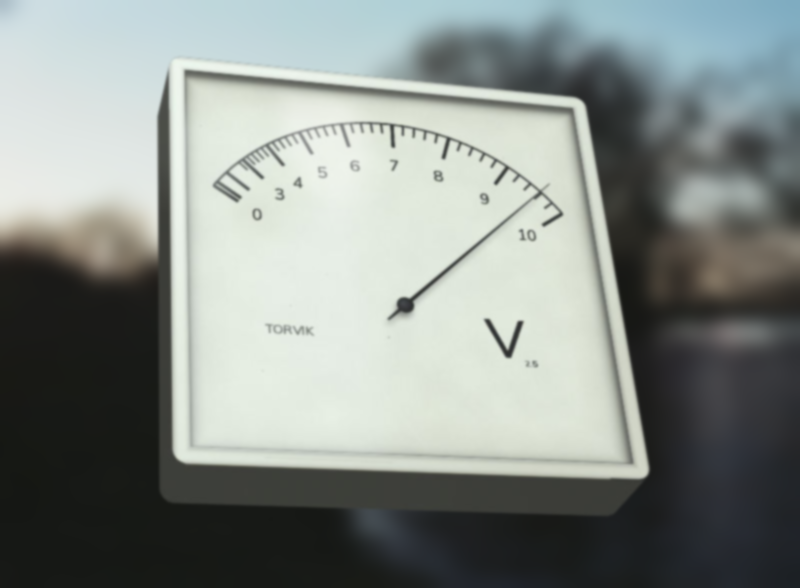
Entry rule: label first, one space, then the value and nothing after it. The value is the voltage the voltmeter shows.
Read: 9.6 V
